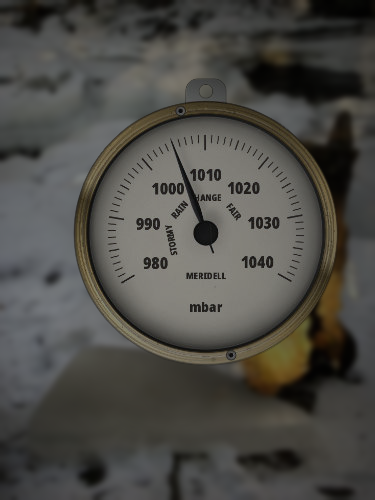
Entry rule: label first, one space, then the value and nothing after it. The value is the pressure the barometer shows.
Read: 1005 mbar
